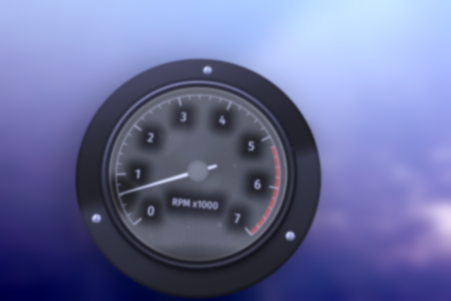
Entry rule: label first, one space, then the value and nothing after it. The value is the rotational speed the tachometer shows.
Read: 600 rpm
